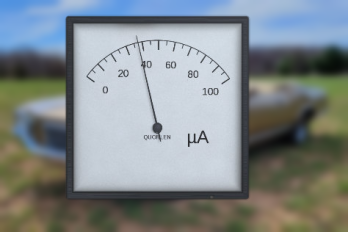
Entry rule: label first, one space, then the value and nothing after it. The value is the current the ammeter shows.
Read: 37.5 µA
